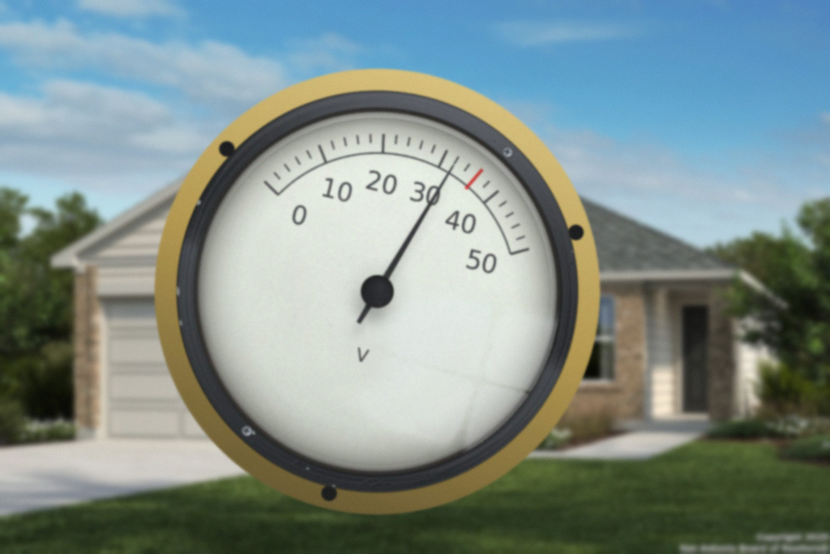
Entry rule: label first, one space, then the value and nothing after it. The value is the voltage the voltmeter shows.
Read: 32 V
